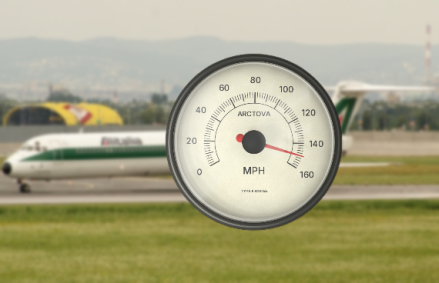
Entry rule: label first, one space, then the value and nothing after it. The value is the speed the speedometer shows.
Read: 150 mph
